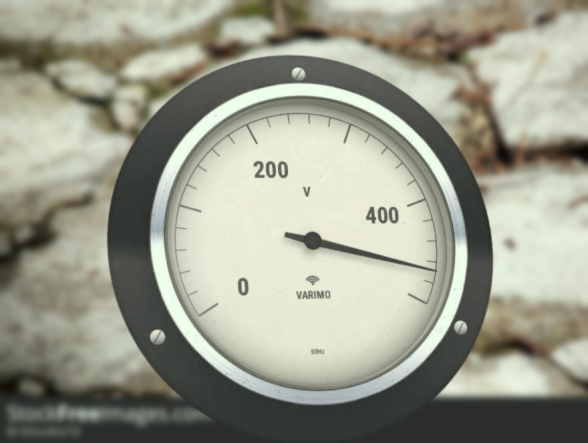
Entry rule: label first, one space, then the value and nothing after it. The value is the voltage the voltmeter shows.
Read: 470 V
